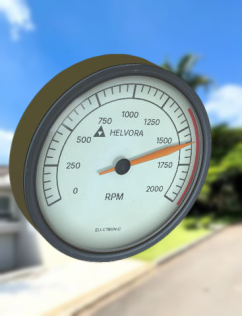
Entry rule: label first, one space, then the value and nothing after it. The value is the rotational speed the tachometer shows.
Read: 1600 rpm
